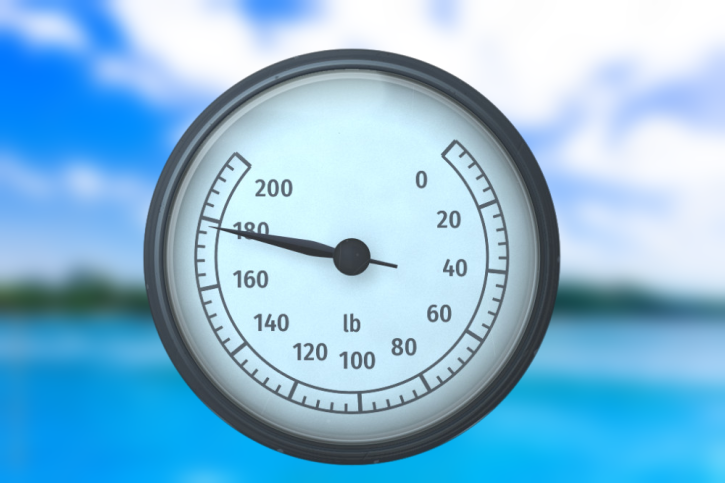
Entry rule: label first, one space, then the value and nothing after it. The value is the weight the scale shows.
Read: 178 lb
